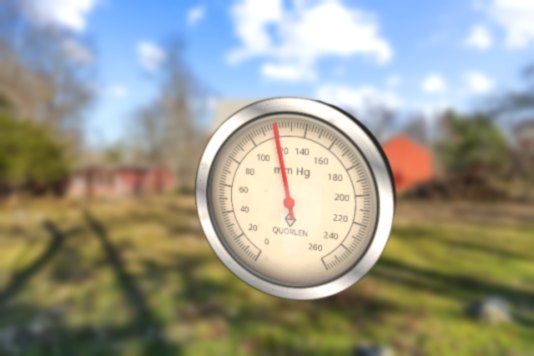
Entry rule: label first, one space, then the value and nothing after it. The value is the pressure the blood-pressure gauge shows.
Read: 120 mmHg
